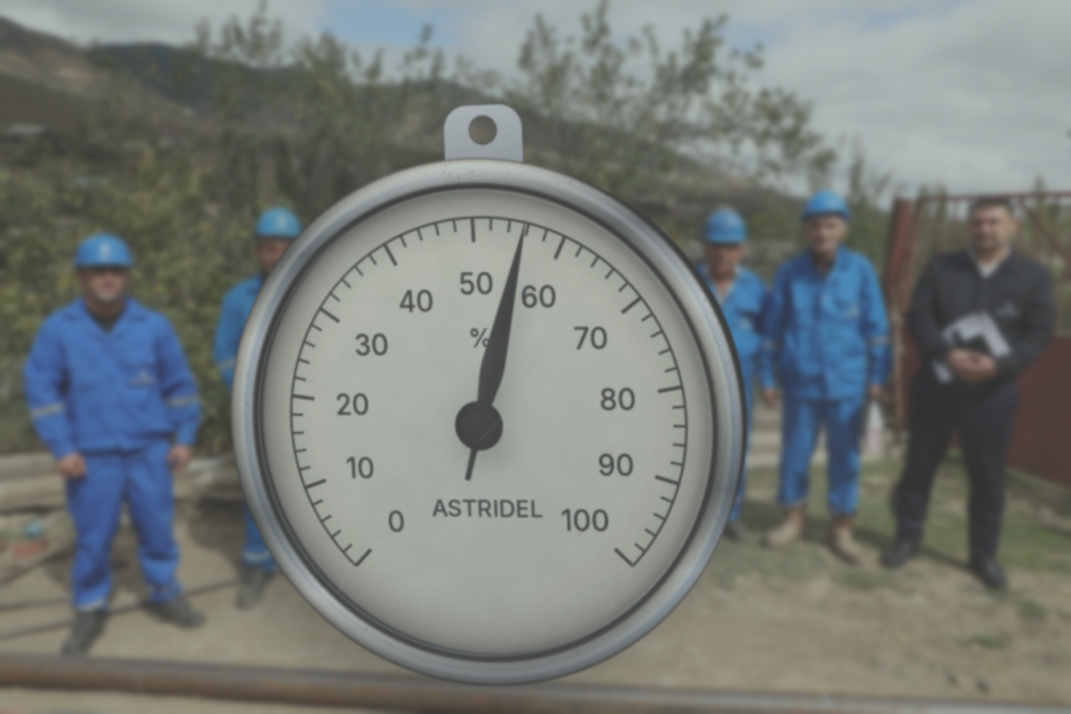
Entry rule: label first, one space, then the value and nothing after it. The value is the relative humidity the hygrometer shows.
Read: 56 %
